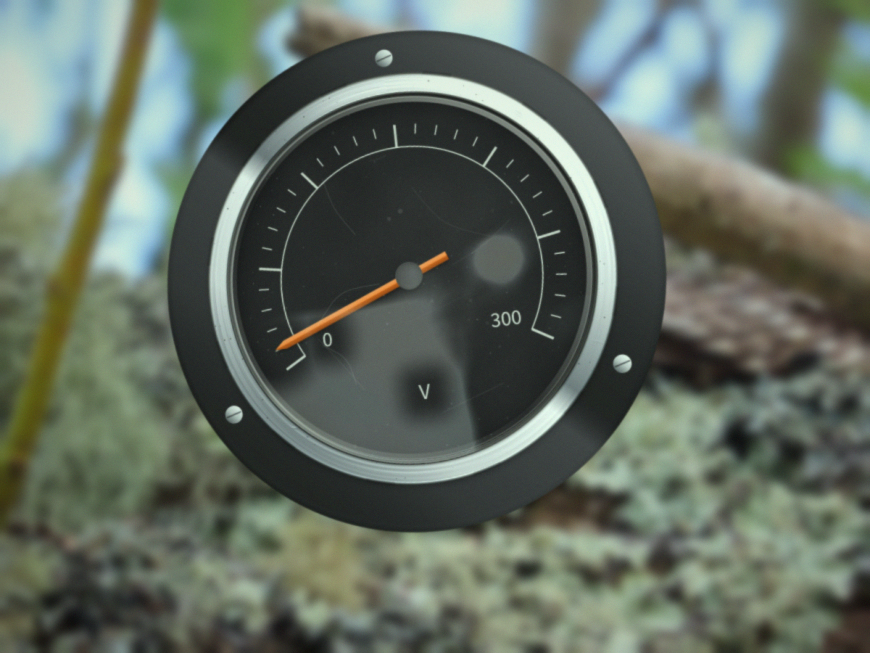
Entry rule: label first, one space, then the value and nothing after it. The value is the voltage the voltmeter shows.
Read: 10 V
